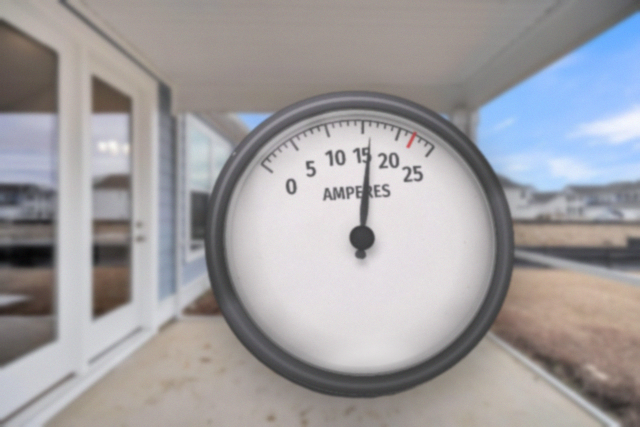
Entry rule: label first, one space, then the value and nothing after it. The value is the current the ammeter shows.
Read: 16 A
